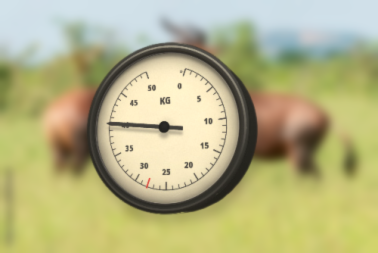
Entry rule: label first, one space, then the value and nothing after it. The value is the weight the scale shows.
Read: 40 kg
